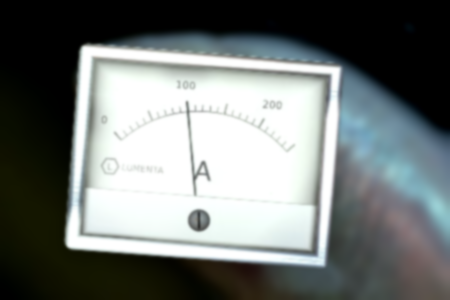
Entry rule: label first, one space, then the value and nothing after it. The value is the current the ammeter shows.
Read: 100 A
